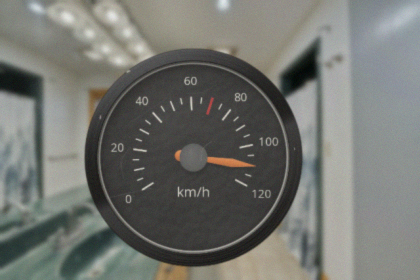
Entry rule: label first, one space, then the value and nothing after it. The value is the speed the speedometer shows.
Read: 110 km/h
